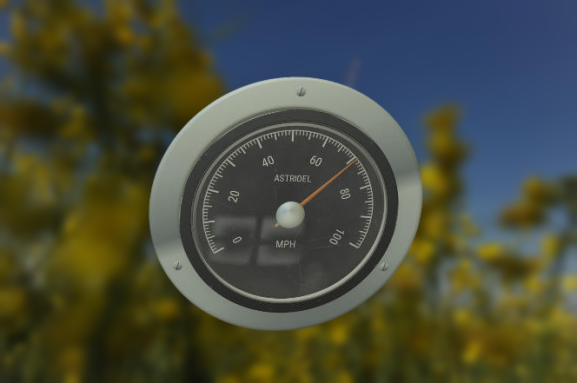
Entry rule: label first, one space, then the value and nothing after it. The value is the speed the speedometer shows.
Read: 70 mph
